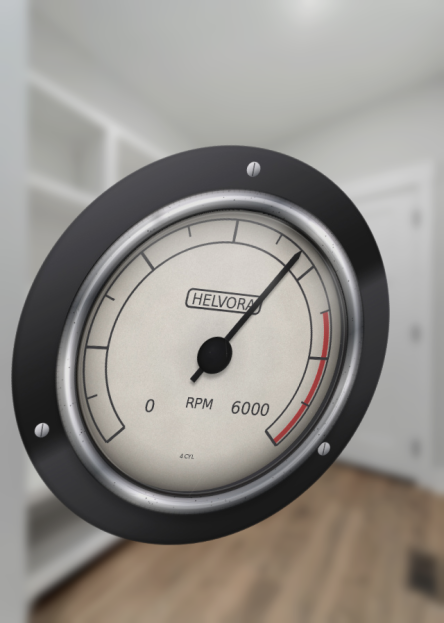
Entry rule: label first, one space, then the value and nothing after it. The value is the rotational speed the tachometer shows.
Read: 3750 rpm
